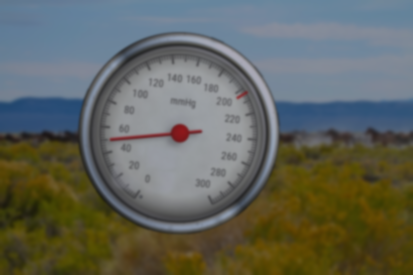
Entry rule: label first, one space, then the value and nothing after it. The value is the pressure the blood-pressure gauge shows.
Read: 50 mmHg
